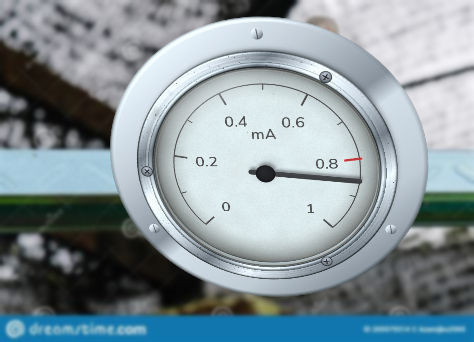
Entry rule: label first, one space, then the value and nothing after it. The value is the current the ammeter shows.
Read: 0.85 mA
